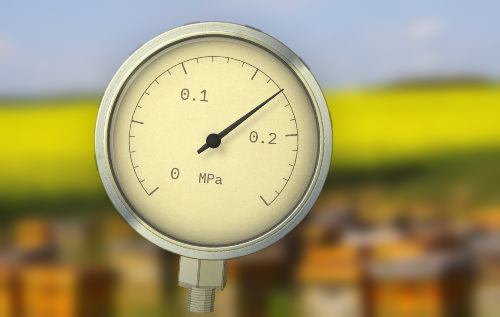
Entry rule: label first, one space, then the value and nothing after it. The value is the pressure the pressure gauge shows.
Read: 0.17 MPa
